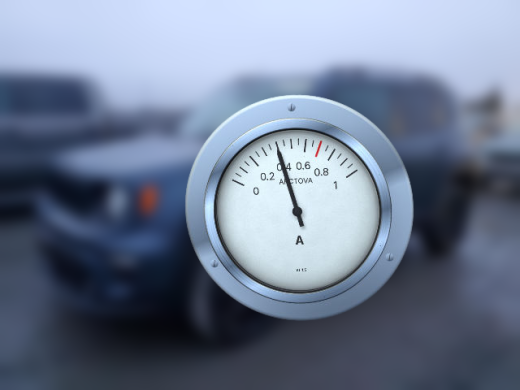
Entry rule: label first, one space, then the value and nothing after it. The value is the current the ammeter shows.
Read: 0.4 A
